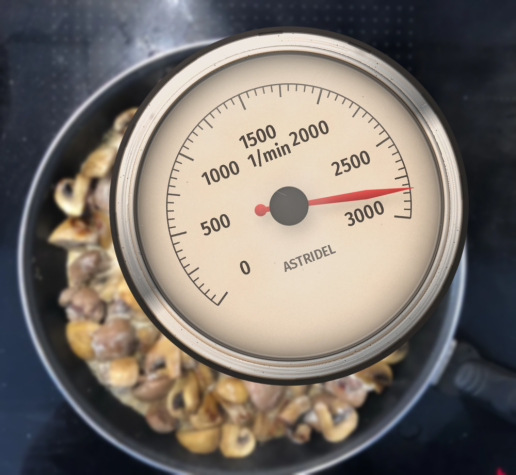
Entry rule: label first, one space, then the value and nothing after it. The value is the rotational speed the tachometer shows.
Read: 2825 rpm
